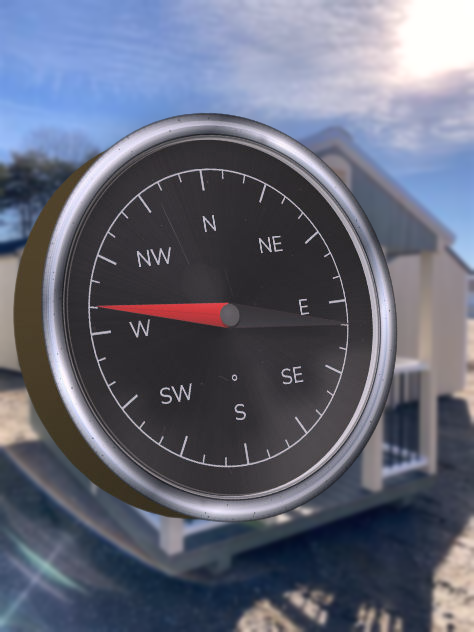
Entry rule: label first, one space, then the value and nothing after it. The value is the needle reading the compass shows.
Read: 280 °
